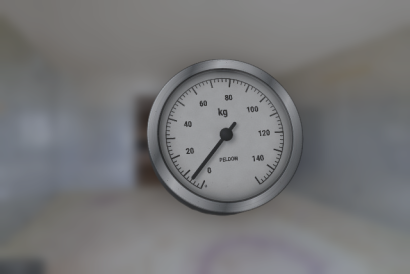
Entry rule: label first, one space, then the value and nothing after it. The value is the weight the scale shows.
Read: 6 kg
